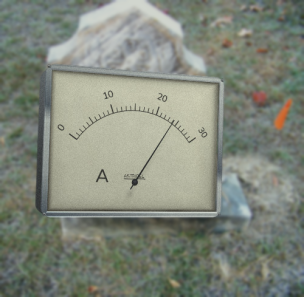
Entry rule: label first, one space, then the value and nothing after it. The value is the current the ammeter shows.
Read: 24 A
